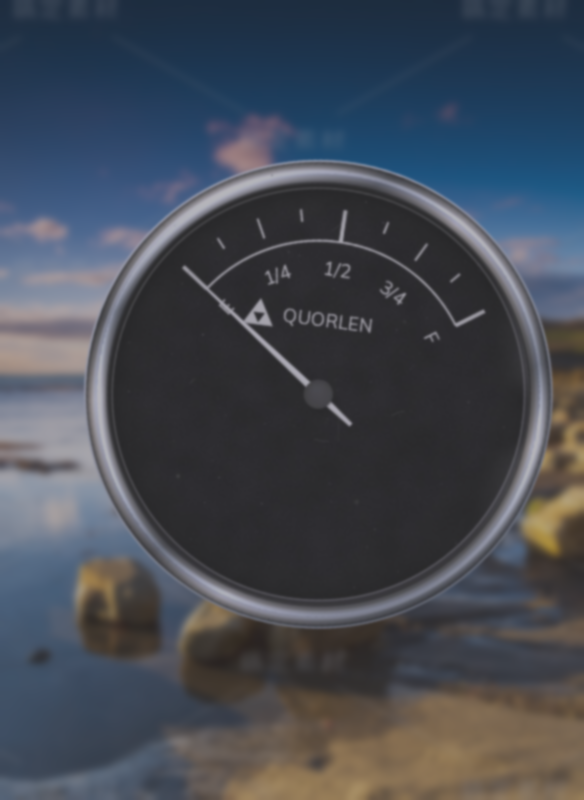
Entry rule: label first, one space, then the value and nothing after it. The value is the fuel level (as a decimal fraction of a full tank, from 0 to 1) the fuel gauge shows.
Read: 0
